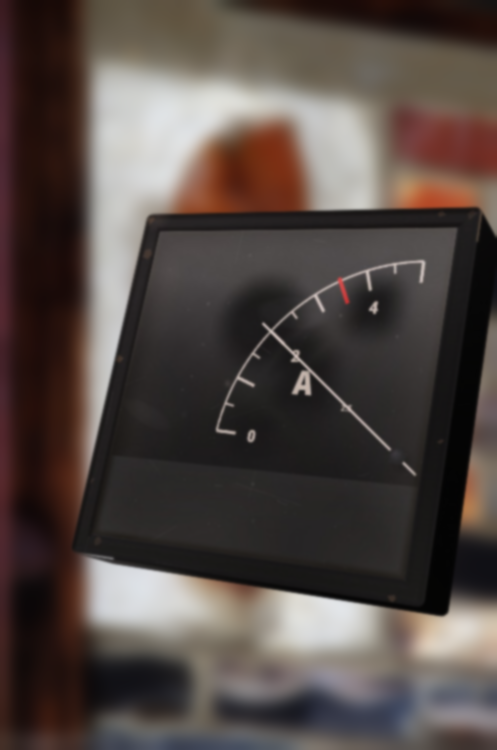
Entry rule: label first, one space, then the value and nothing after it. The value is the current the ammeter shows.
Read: 2 A
